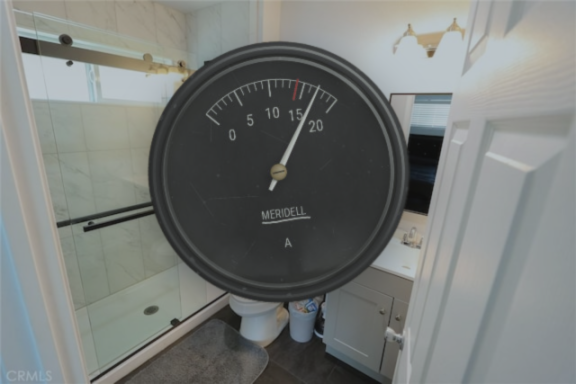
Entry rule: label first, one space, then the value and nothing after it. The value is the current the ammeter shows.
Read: 17 A
